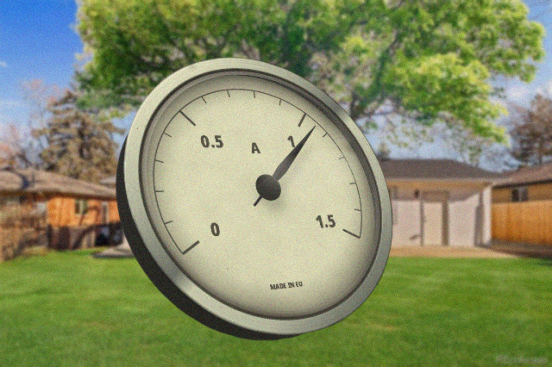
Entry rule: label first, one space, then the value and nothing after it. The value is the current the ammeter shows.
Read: 1.05 A
